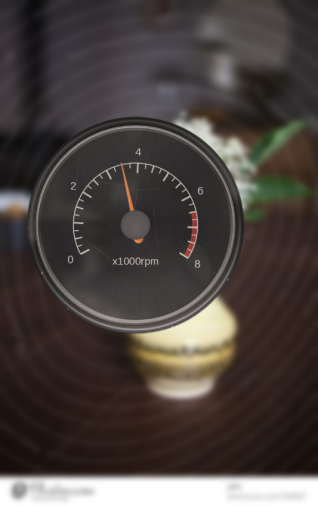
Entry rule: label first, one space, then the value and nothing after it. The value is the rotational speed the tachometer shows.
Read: 3500 rpm
